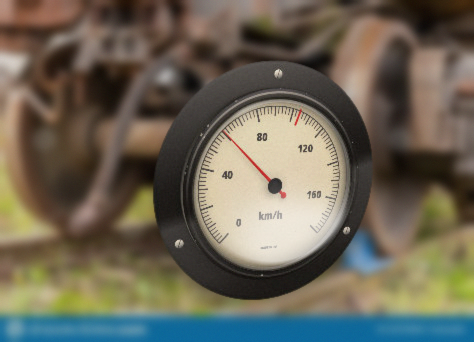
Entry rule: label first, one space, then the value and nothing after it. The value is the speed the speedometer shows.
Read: 60 km/h
